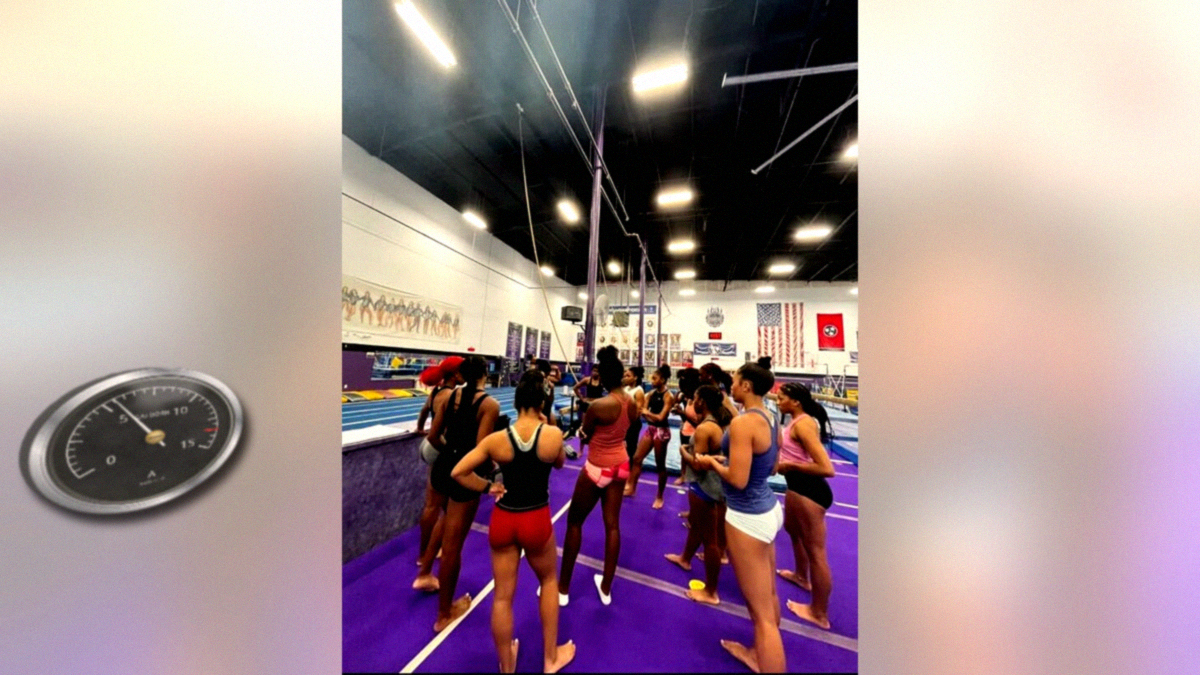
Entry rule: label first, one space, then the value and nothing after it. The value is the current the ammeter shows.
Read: 5.5 A
